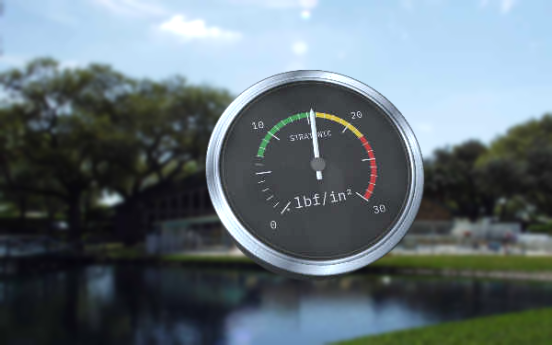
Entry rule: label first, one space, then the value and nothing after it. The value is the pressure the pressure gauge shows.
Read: 15.5 psi
